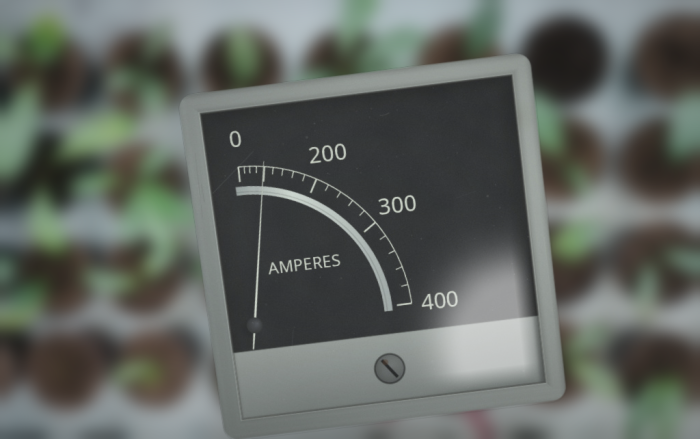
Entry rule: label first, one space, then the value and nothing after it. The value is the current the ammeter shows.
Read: 100 A
